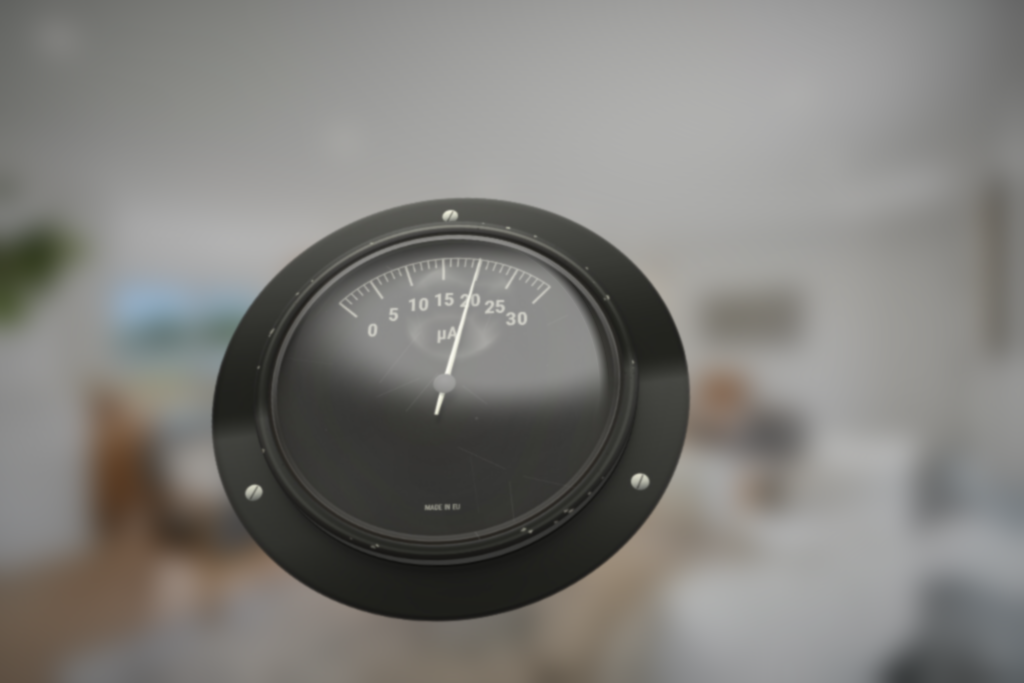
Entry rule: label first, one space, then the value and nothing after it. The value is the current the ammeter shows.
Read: 20 µA
